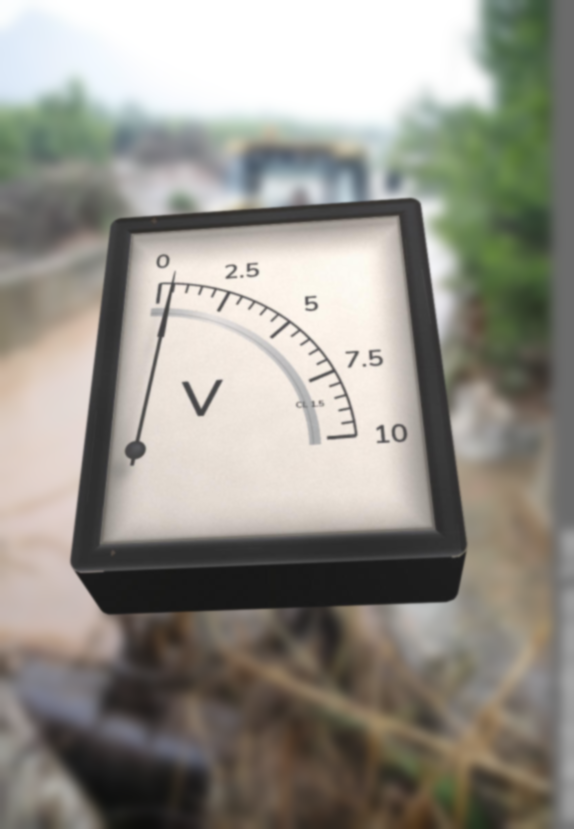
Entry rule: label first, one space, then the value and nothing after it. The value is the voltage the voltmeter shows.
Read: 0.5 V
